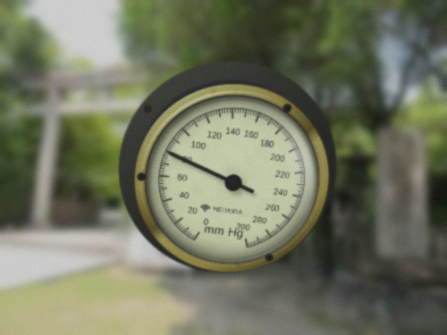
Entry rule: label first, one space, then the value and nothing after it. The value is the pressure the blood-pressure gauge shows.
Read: 80 mmHg
